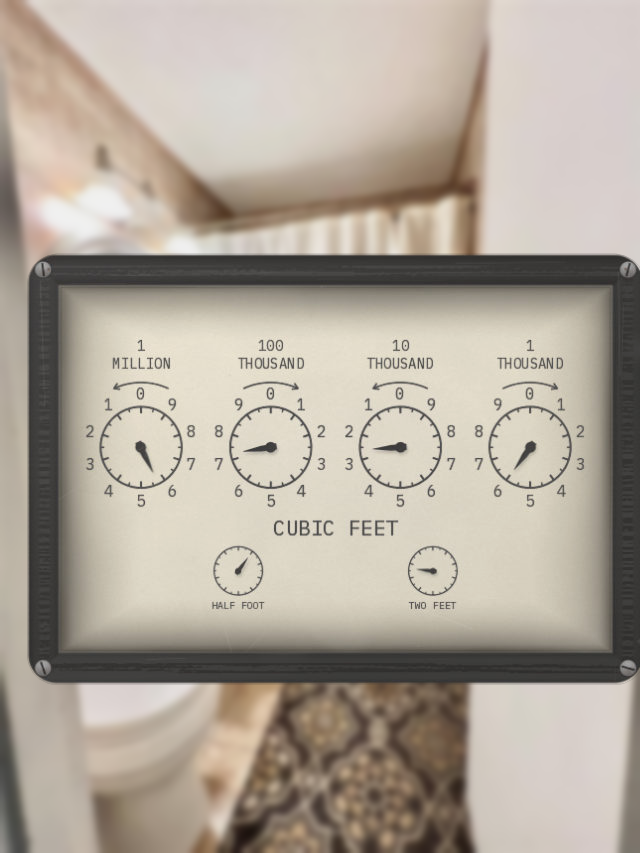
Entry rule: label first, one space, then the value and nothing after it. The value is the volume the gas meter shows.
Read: 572600 ft³
